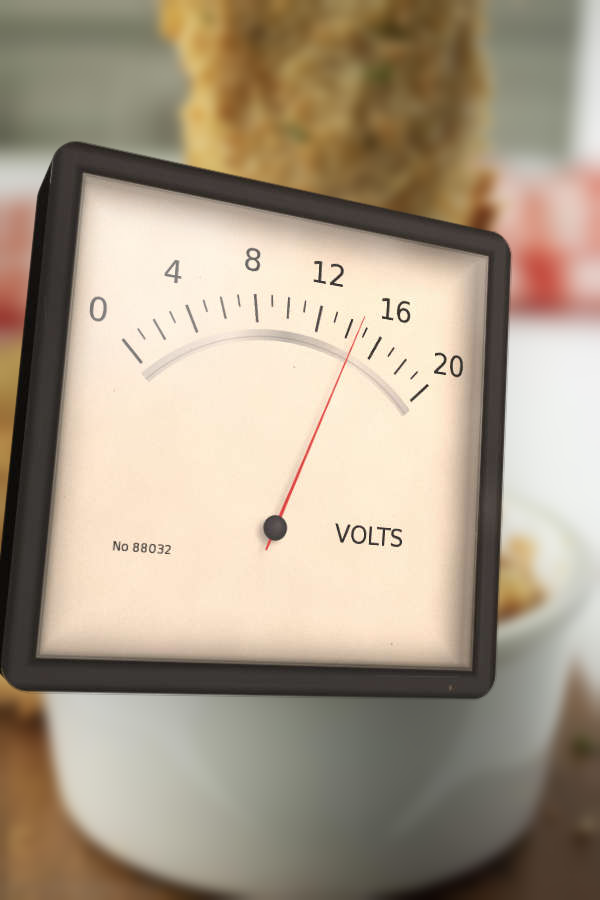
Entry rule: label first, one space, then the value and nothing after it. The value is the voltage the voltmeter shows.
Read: 14.5 V
